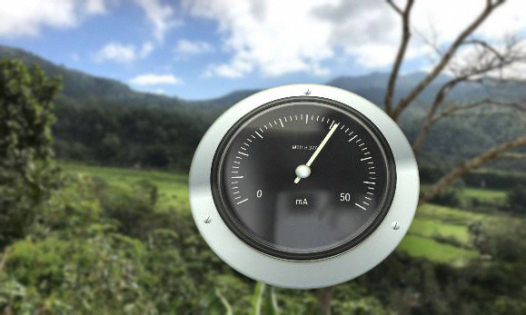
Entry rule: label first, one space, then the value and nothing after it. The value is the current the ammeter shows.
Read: 31 mA
